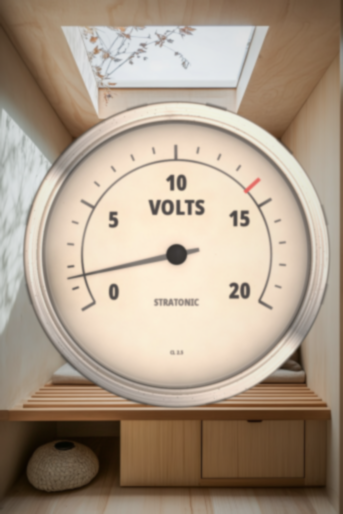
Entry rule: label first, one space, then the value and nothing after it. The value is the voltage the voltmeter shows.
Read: 1.5 V
